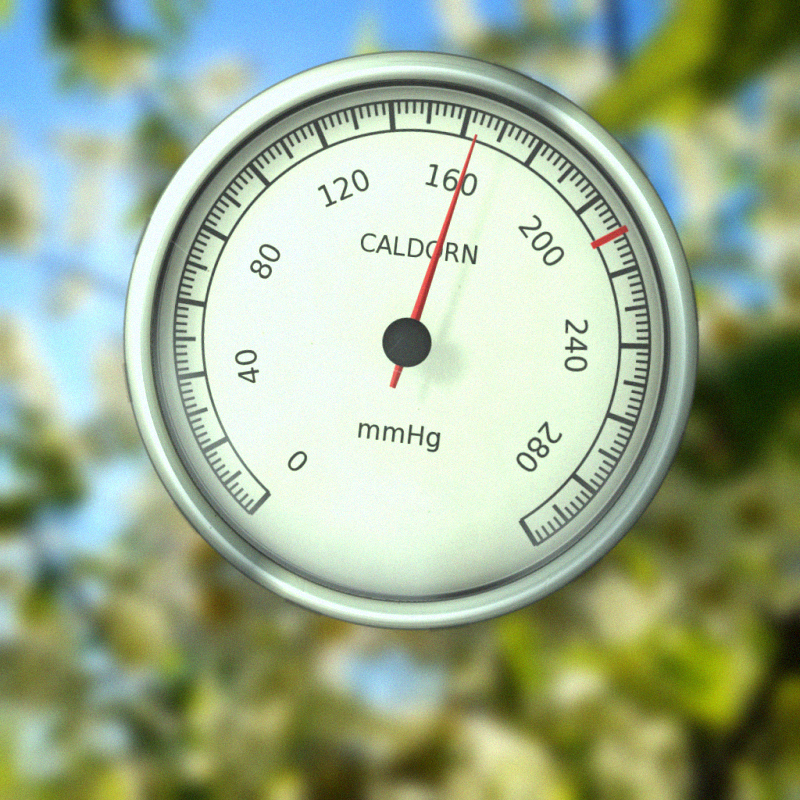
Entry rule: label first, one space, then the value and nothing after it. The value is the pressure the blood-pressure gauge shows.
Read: 164 mmHg
